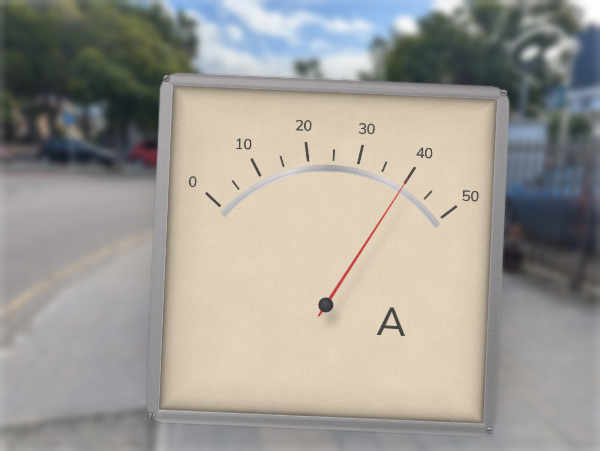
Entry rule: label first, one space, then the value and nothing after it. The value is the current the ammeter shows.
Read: 40 A
